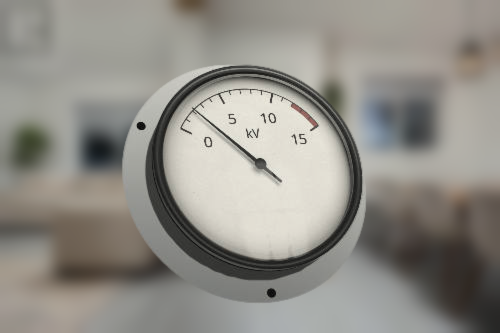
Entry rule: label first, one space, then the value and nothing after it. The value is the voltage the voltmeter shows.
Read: 2 kV
